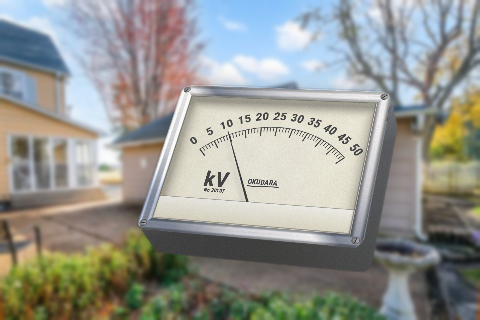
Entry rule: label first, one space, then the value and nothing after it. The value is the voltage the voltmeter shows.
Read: 10 kV
